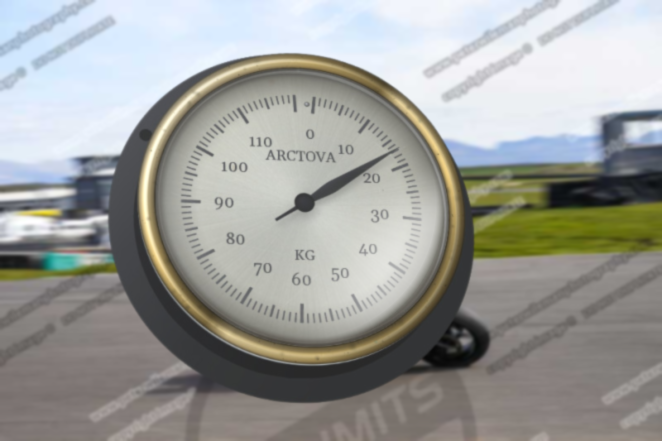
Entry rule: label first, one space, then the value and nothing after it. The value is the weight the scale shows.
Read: 17 kg
